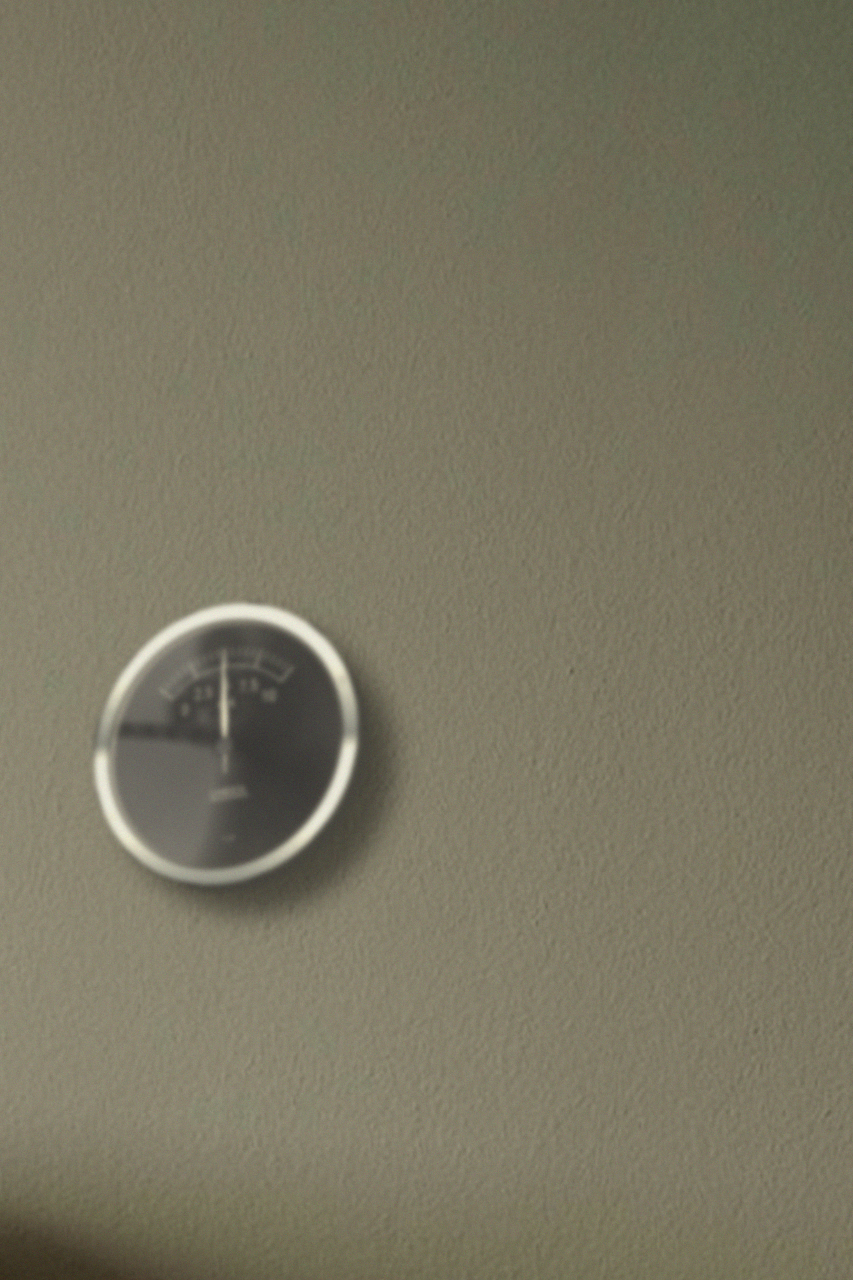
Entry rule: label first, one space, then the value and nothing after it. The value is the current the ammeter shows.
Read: 5 mA
